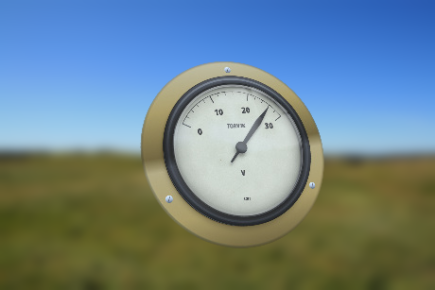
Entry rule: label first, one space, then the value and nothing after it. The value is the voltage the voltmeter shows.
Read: 26 V
